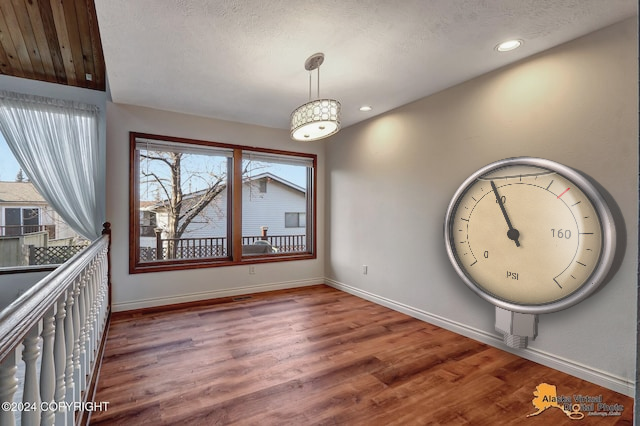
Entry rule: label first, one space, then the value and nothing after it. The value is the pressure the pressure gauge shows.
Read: 80 psi
